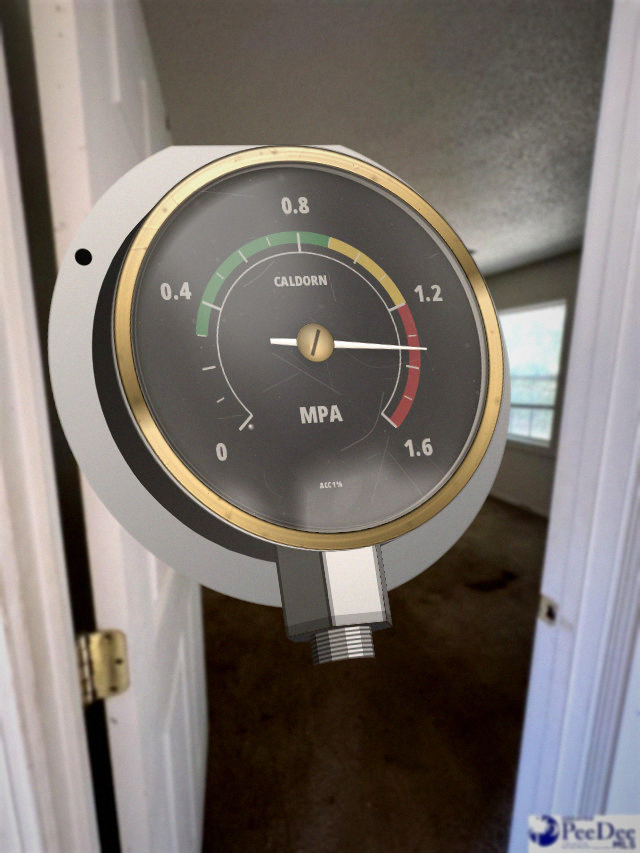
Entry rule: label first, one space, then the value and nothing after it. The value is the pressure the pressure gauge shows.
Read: 1.35 MPa
